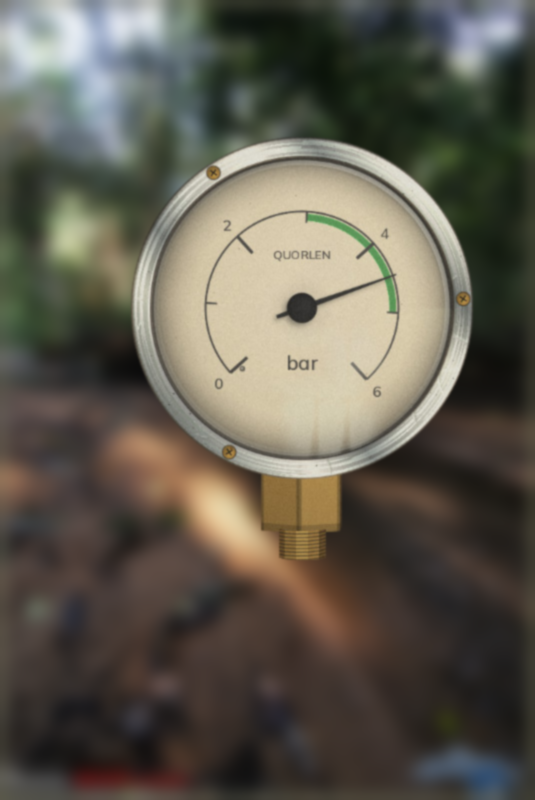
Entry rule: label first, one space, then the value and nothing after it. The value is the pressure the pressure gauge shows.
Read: 4.5 bar
